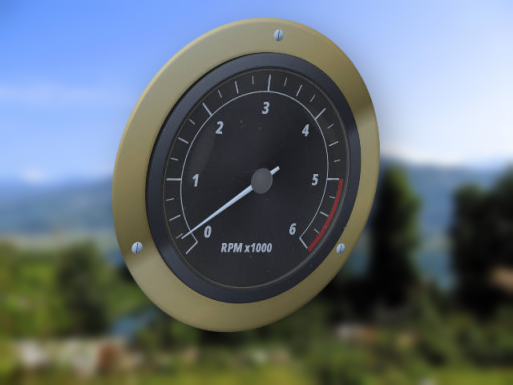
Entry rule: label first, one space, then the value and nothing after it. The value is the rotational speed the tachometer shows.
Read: 250 rpm
